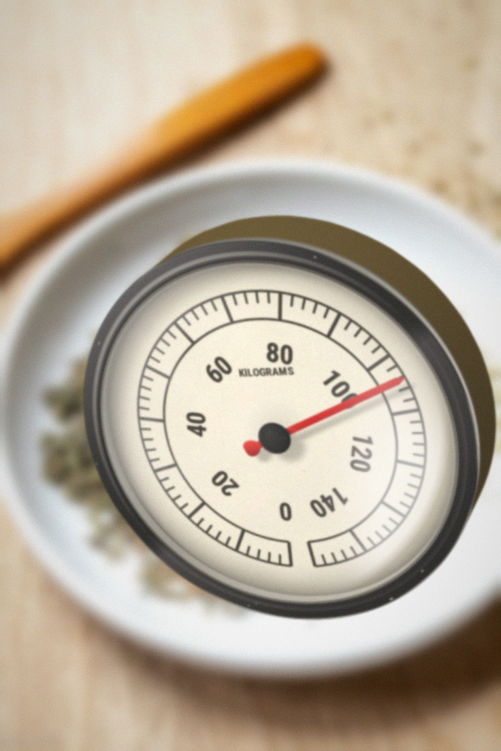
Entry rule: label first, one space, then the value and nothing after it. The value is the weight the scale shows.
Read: 104 kg
